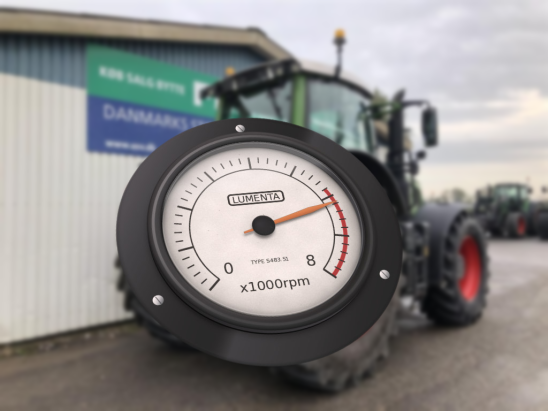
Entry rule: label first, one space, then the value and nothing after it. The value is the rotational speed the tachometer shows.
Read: 6200 rpm
